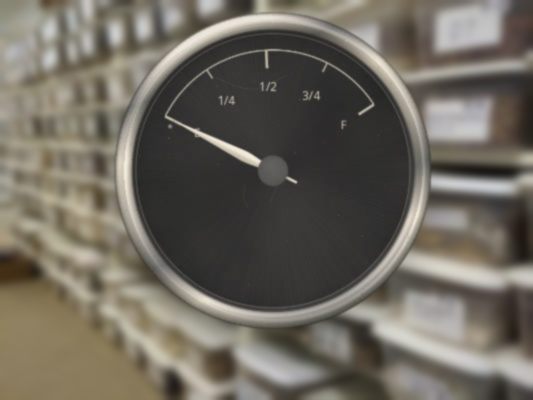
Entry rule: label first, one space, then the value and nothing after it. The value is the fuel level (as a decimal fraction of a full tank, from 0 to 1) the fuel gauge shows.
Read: 0
